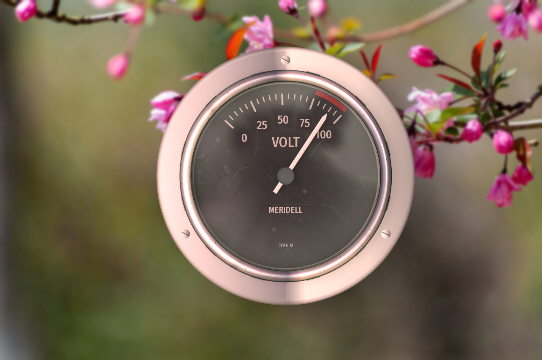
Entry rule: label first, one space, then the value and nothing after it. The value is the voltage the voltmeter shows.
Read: 90 V
